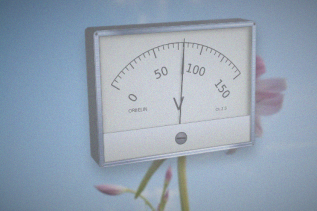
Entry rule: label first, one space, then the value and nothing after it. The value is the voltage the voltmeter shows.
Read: 80 V
